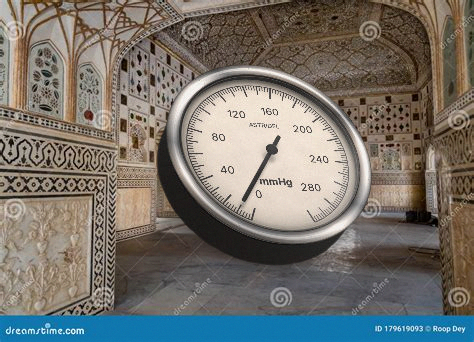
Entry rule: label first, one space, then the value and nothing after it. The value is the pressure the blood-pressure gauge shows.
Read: 10 mmHg
